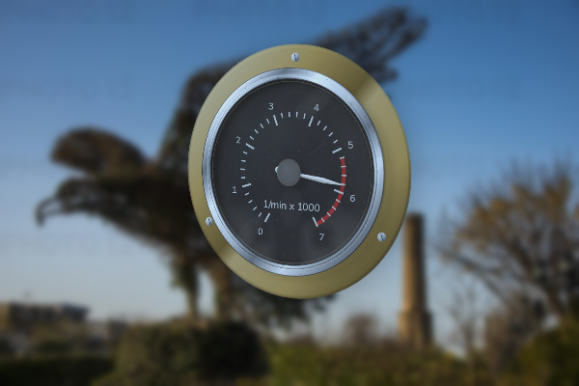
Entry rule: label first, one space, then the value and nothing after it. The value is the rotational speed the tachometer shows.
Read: 5800 rpm
